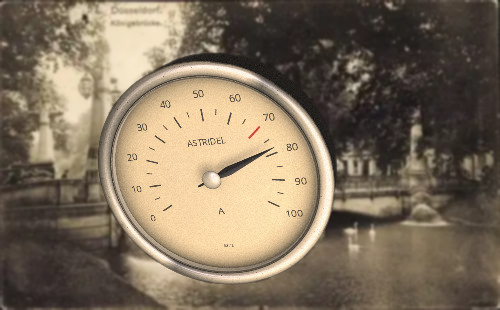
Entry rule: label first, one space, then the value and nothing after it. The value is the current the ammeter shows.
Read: 77.5 A
